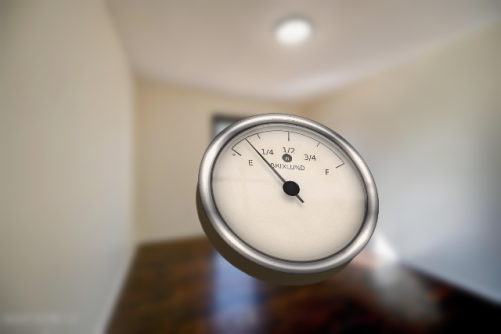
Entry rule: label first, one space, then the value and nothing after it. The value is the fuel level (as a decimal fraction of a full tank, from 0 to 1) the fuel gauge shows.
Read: 0.125
